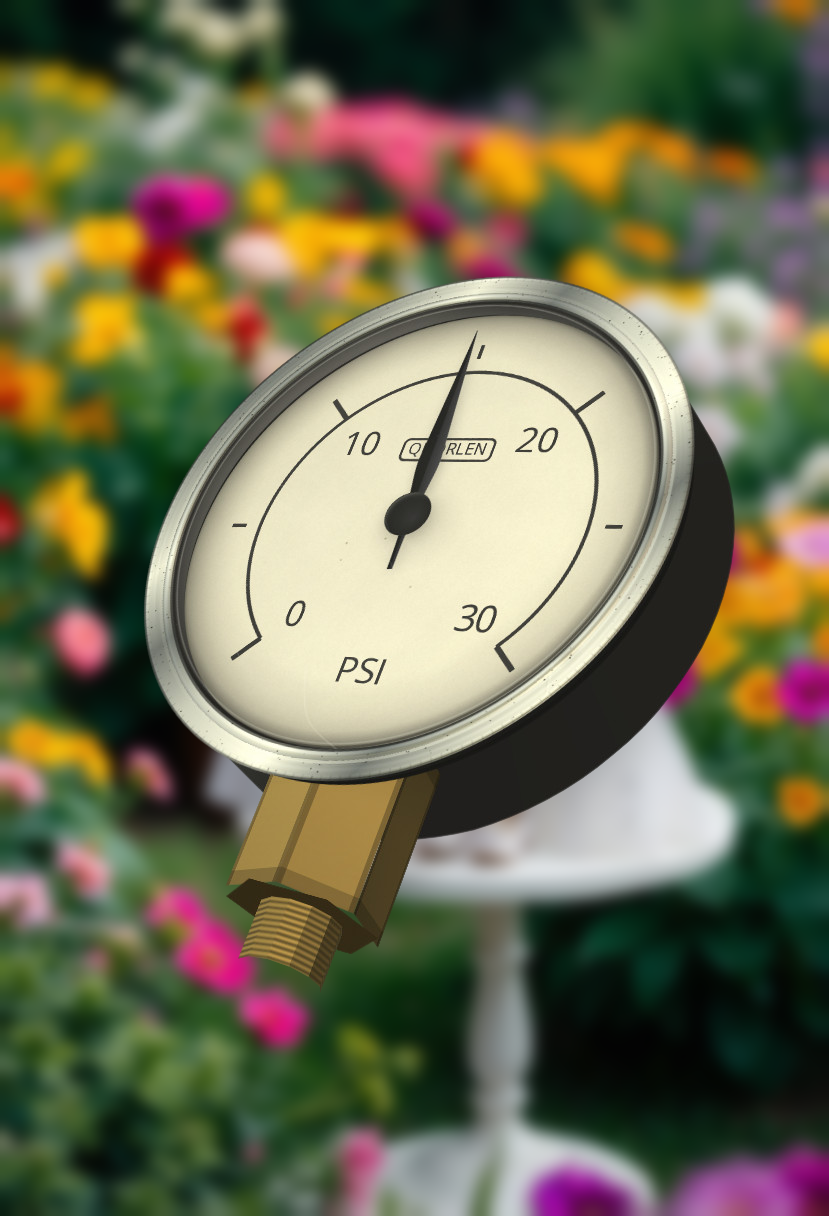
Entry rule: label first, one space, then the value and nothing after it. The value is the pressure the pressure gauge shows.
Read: 15 psi
